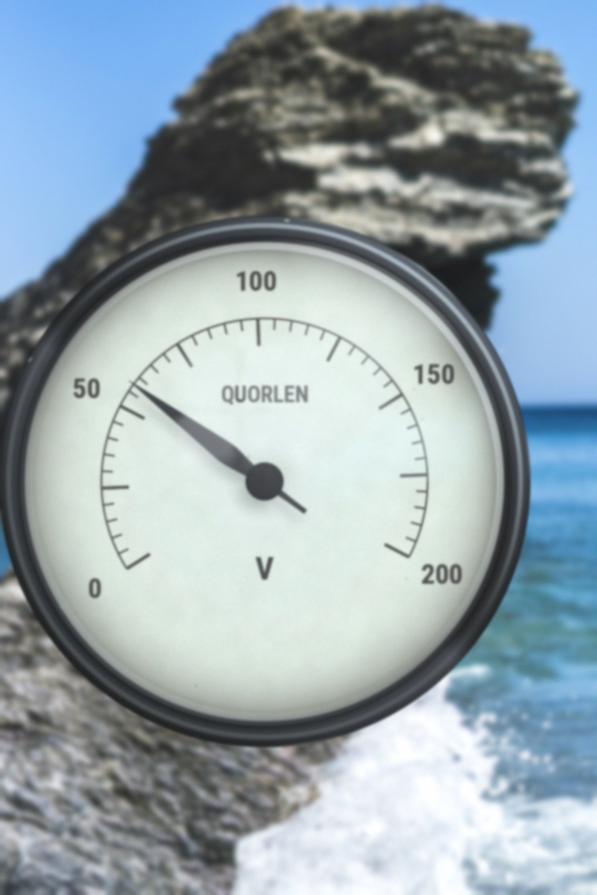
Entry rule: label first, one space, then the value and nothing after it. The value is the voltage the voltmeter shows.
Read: 57.5 V
